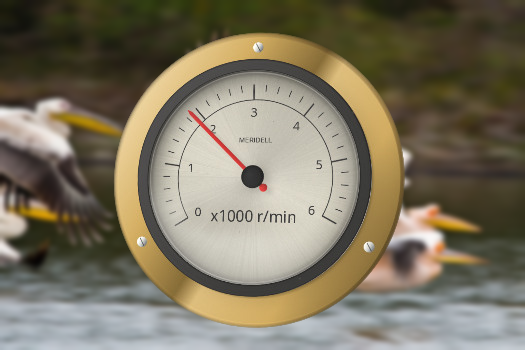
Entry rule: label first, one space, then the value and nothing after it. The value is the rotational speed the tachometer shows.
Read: 1900 rpm
